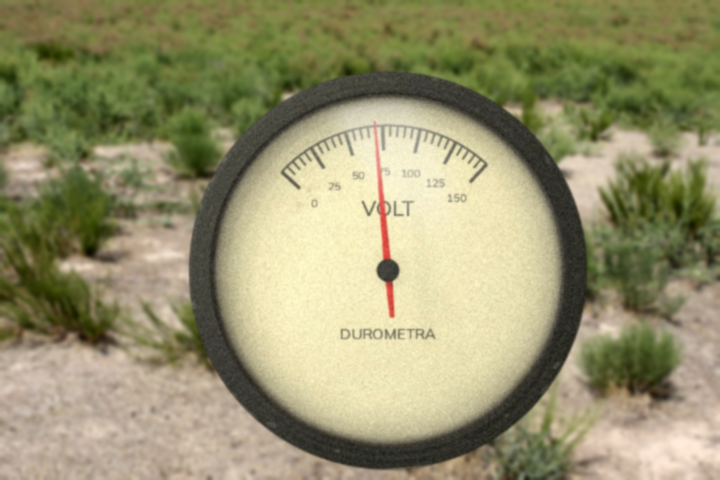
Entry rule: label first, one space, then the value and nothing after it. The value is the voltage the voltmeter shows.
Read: 70 V
